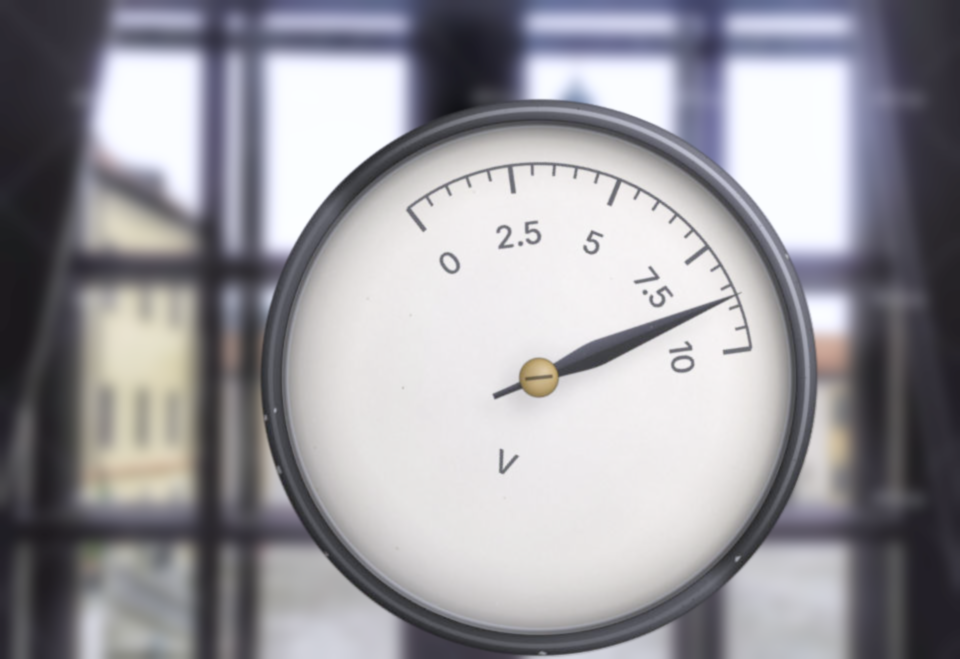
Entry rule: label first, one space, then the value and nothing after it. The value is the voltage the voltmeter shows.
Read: 8.75 V
